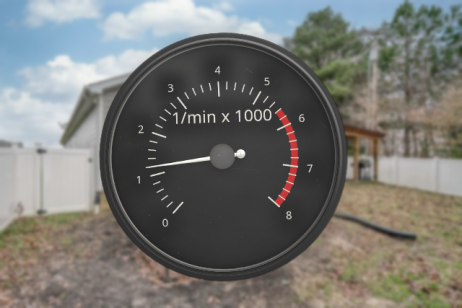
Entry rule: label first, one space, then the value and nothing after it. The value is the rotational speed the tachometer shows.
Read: 1200 rpm
